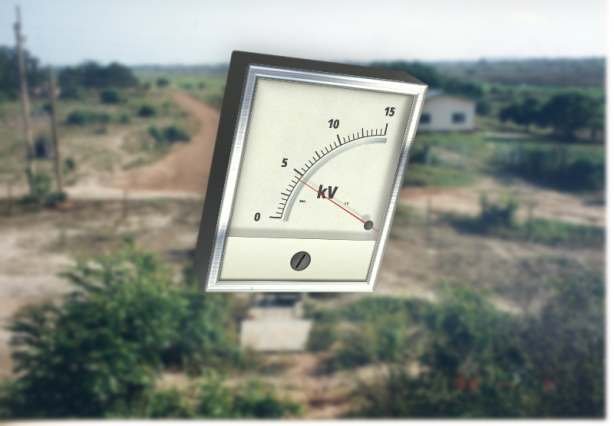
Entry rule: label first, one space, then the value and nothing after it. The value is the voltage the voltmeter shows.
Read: 4.5 kV
